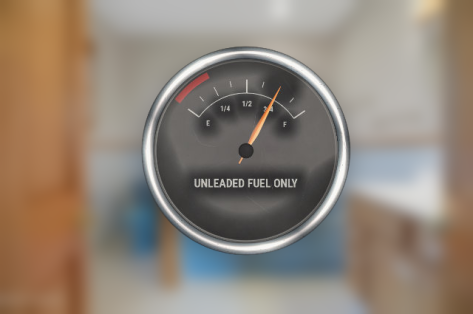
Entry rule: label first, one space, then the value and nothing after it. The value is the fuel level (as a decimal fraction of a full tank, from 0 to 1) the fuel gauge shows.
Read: 0.75
